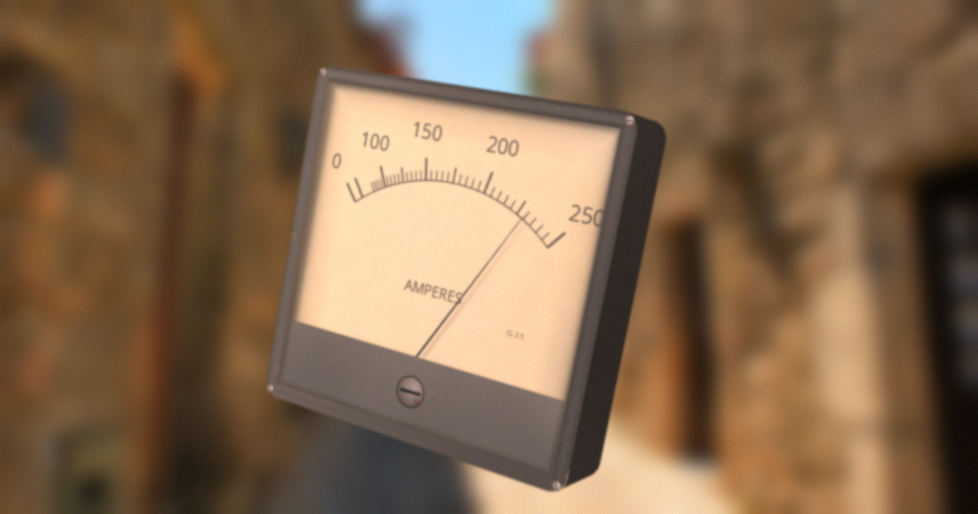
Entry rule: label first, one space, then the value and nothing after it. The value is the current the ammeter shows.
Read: 230 A
